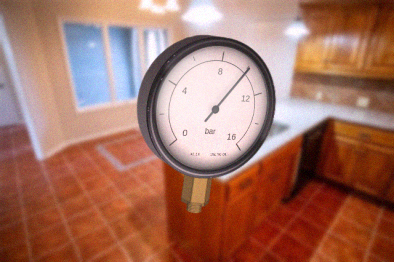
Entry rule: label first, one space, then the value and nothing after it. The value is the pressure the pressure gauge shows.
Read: 10 bar
